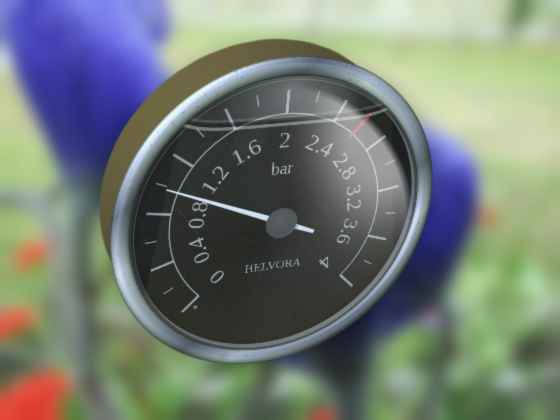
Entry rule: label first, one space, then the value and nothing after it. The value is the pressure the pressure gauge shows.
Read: 1 bar
